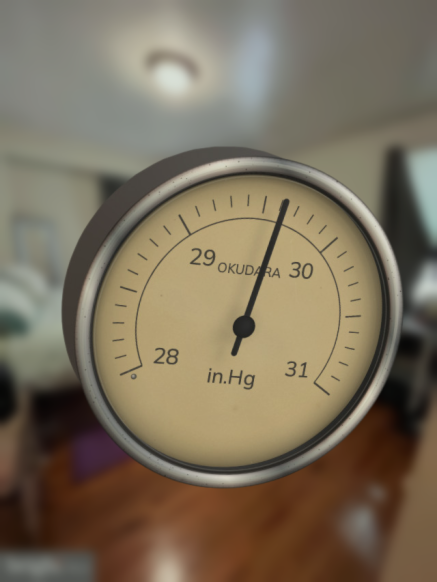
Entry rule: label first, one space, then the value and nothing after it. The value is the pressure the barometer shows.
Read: 29.6 inHg
